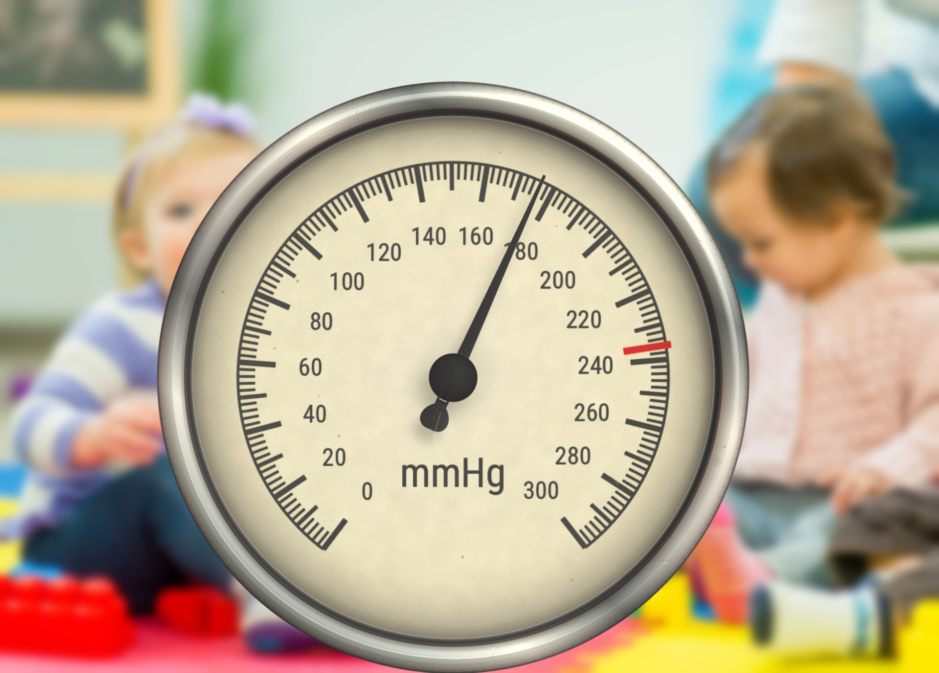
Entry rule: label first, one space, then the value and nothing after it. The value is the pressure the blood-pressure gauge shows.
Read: 176 mmHg
